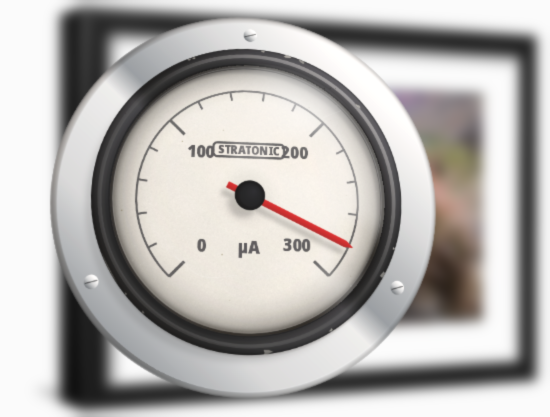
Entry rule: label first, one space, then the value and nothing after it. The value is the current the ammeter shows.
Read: 280 µA
